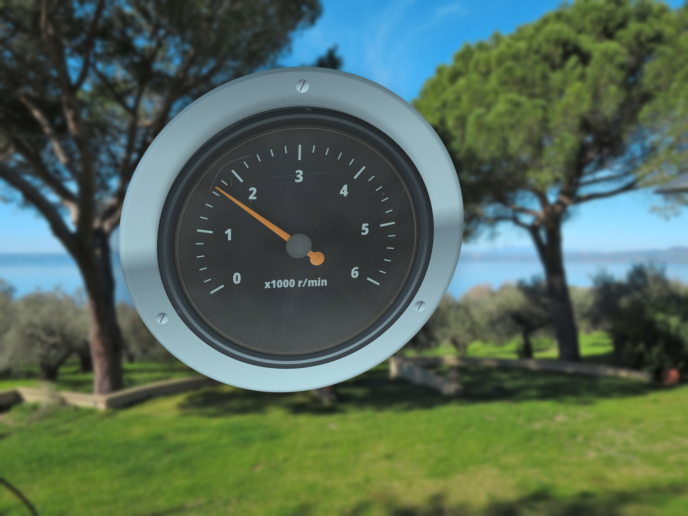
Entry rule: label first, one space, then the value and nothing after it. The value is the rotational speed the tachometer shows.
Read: 1700 rpm
